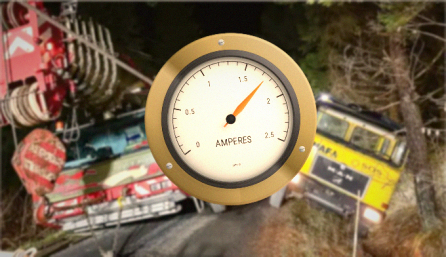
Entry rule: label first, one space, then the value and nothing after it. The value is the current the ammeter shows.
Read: 1.75 A
